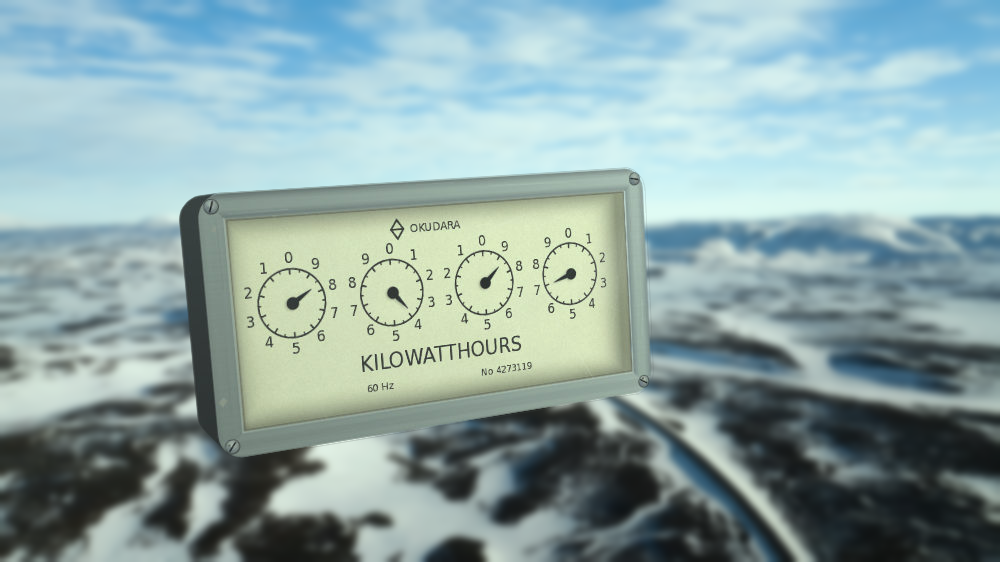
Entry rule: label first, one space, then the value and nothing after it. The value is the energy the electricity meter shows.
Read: 8387 kWh
